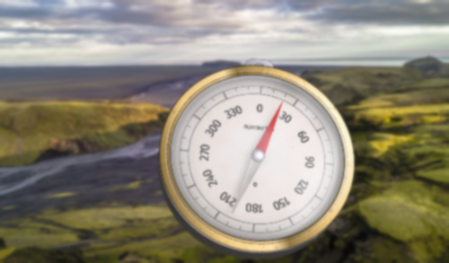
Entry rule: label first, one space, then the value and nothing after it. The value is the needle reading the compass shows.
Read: 20 °
